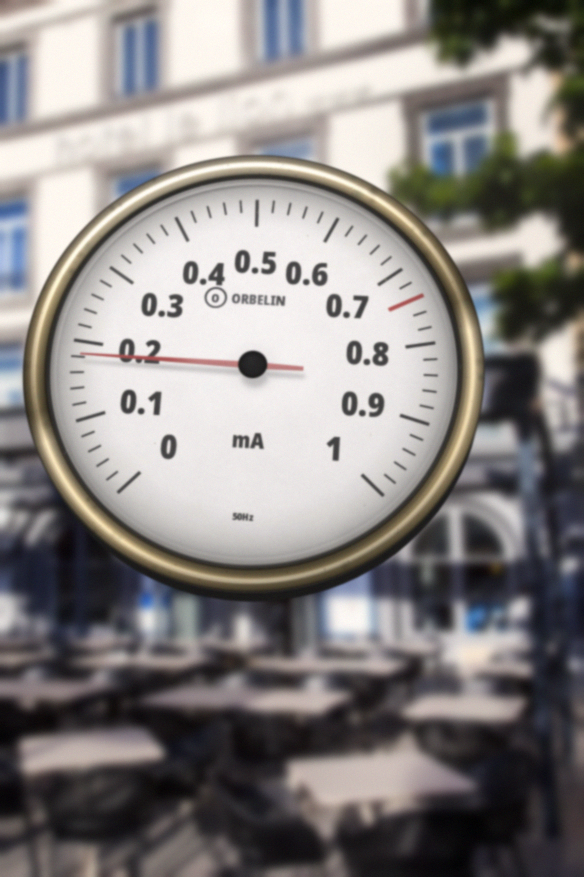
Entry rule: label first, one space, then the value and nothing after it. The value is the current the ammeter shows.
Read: 0.18 mA
